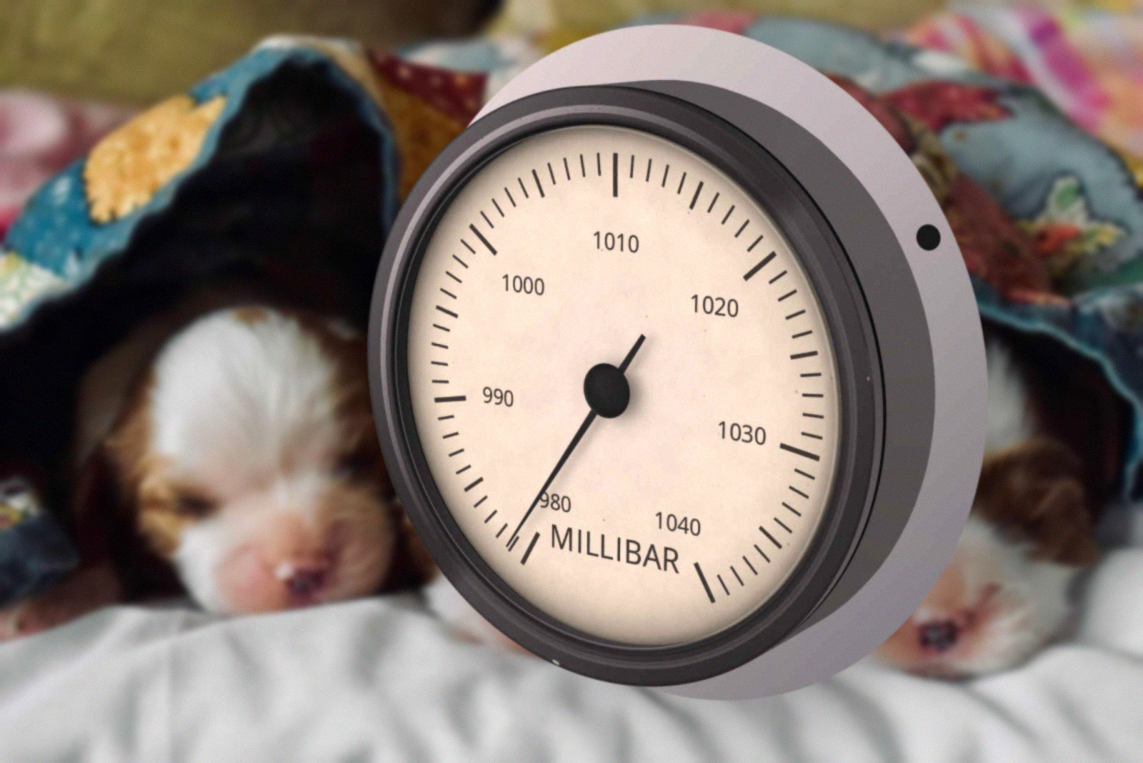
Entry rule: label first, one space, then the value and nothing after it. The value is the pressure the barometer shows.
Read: 981 mbar
